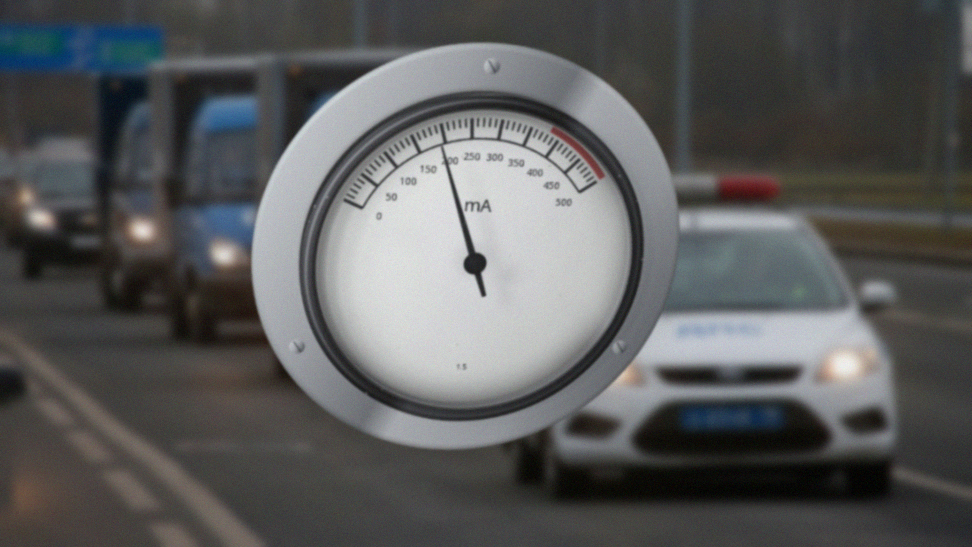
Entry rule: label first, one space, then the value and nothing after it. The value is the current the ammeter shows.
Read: 190 mA
